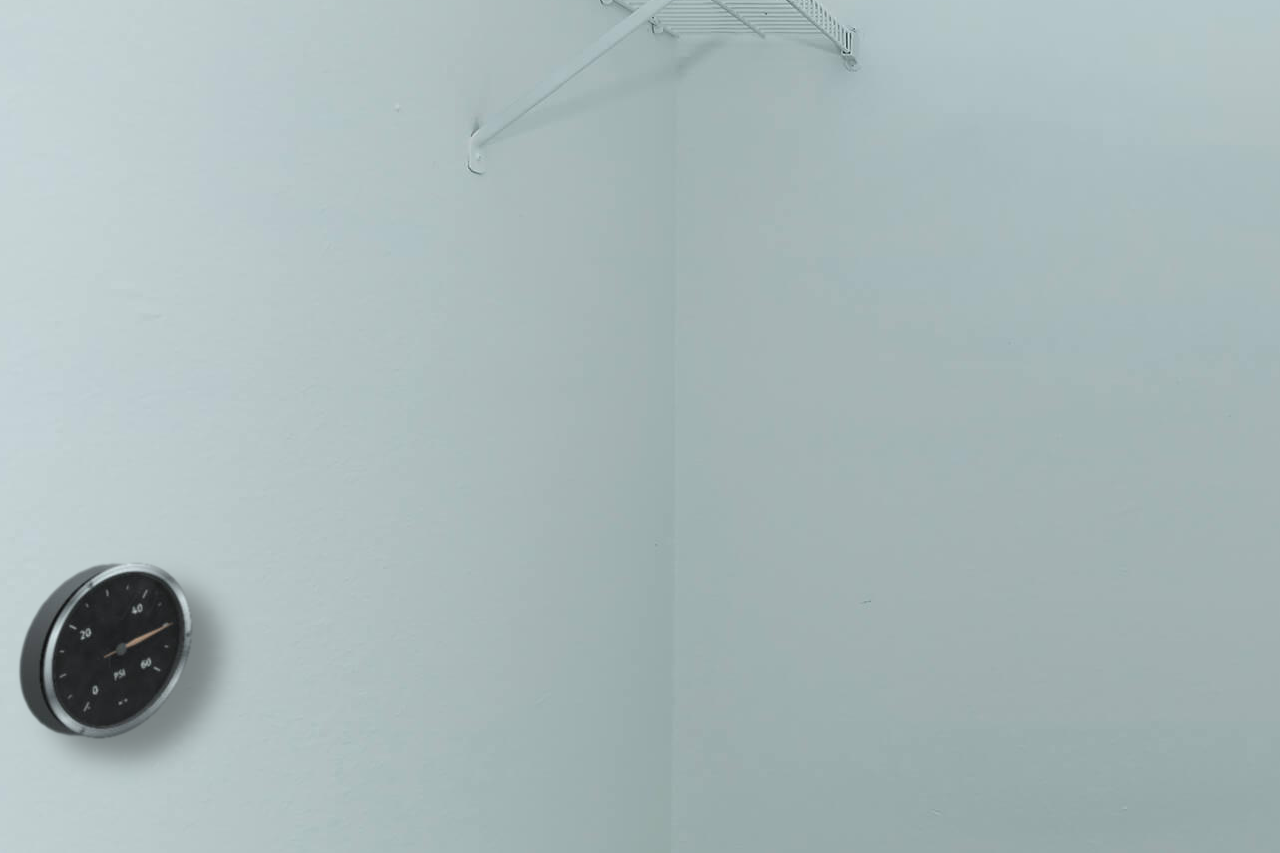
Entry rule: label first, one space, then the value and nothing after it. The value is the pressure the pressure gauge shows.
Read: 50 psi
